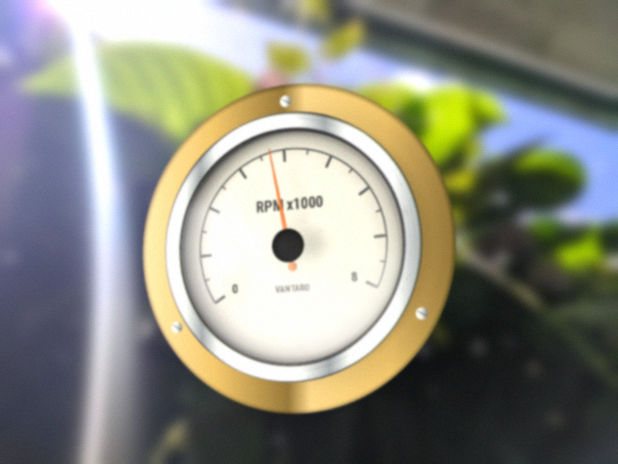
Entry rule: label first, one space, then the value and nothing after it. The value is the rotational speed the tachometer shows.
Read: 3750 rpm
